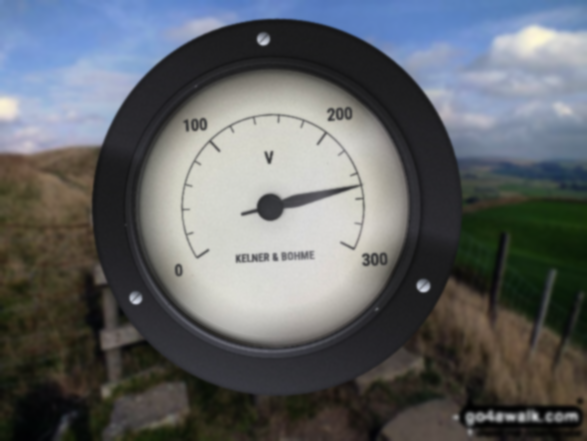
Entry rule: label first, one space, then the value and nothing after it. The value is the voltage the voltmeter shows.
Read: 250 V
